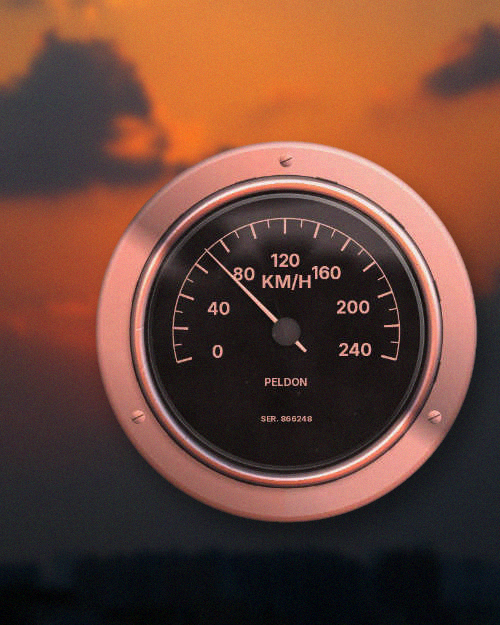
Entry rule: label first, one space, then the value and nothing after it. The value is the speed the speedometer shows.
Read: 70 km/h
